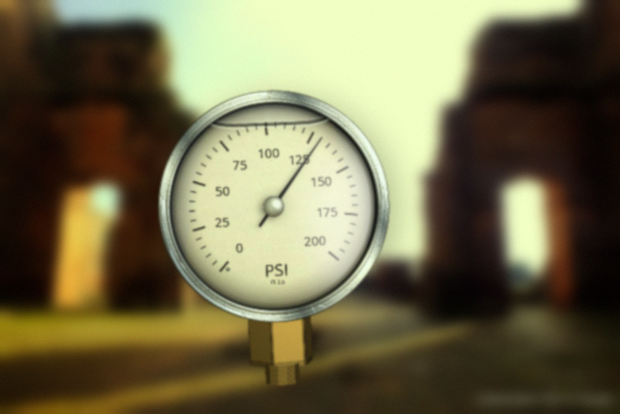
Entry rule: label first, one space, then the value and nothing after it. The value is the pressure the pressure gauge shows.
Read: 130 psi
